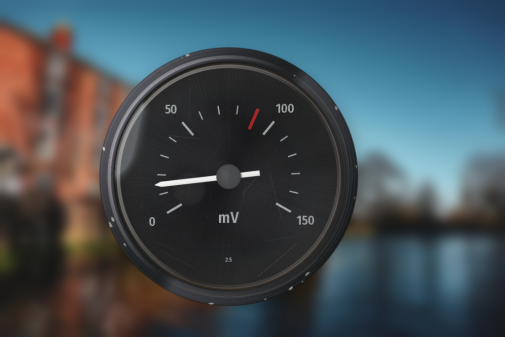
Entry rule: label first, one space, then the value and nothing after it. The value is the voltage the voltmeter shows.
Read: 15 mV
